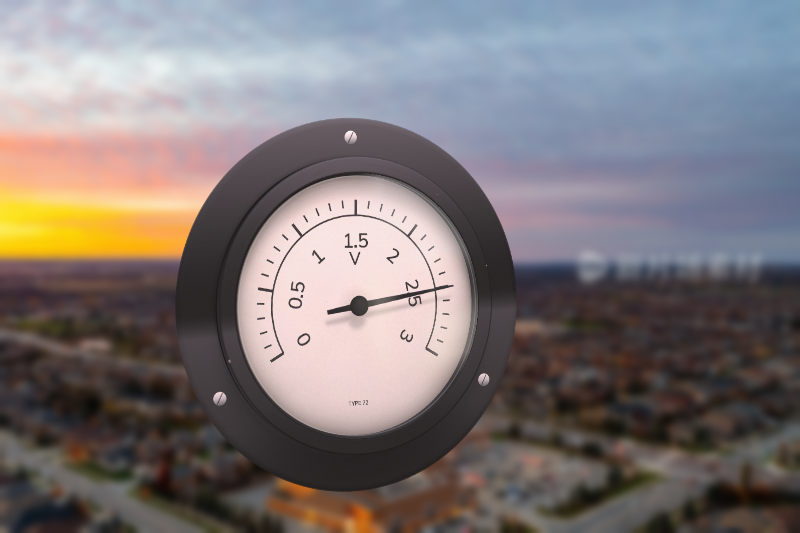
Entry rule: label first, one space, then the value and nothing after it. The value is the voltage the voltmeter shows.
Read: 2.5 V
